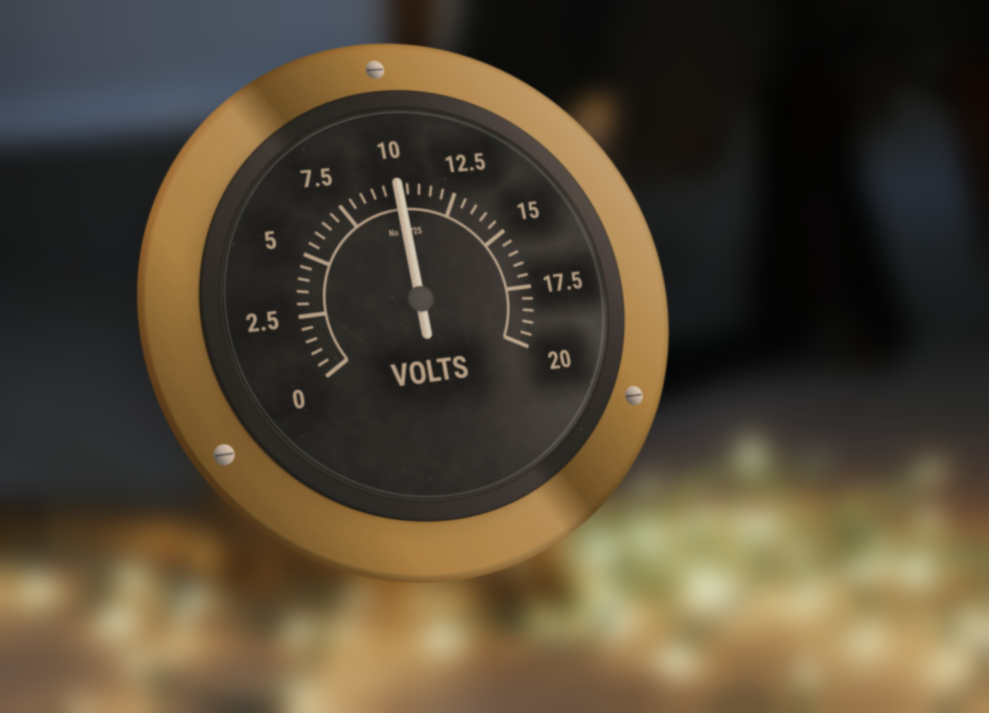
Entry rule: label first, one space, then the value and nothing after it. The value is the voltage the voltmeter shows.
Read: 10 V
